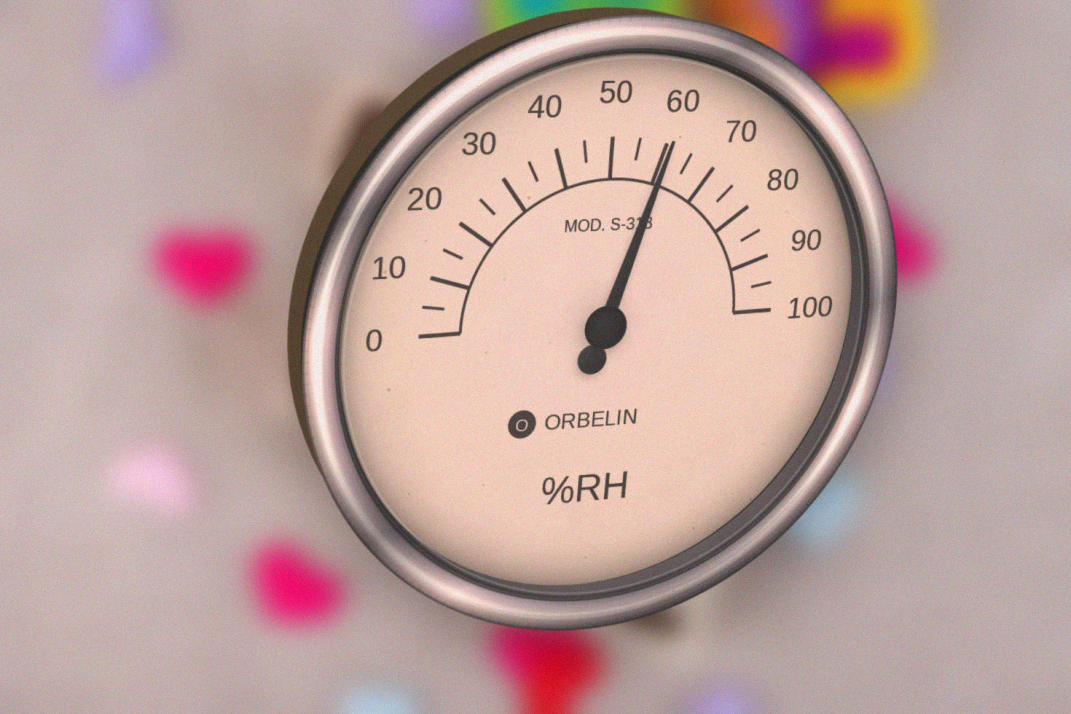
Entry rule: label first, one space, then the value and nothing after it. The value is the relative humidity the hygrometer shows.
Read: 60 %
